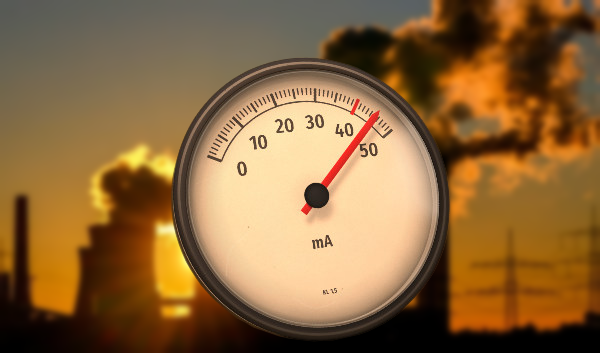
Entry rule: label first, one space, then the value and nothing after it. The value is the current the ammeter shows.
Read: 45 mA
